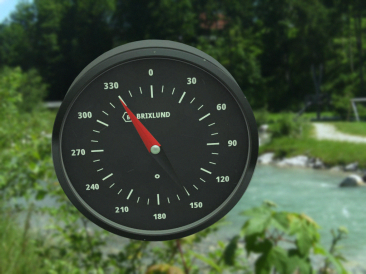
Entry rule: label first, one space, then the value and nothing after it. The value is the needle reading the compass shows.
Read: 330 °
